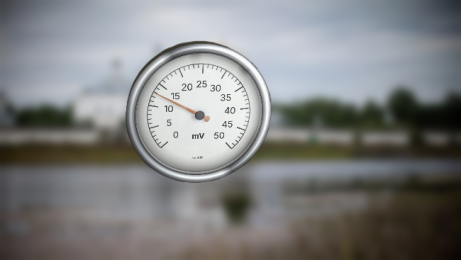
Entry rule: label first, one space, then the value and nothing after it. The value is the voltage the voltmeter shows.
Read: 13 mV
